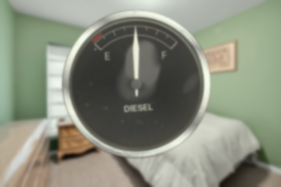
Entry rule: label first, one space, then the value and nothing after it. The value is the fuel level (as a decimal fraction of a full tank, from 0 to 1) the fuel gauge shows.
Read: 0.5
